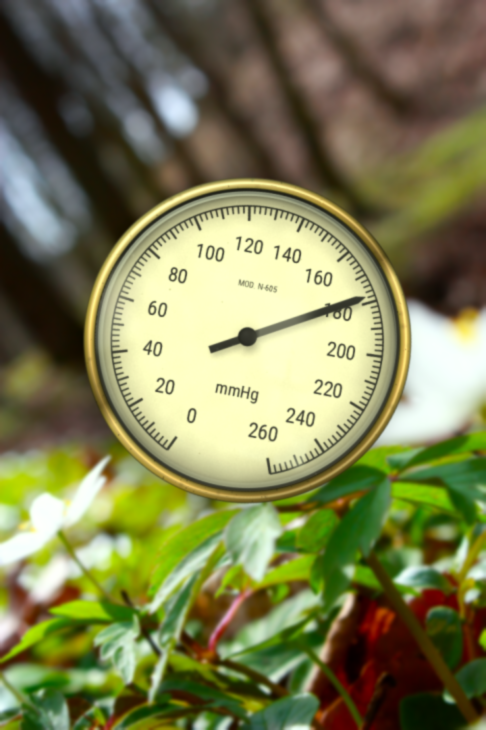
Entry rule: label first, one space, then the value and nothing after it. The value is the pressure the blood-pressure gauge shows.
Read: 178 mmHg
